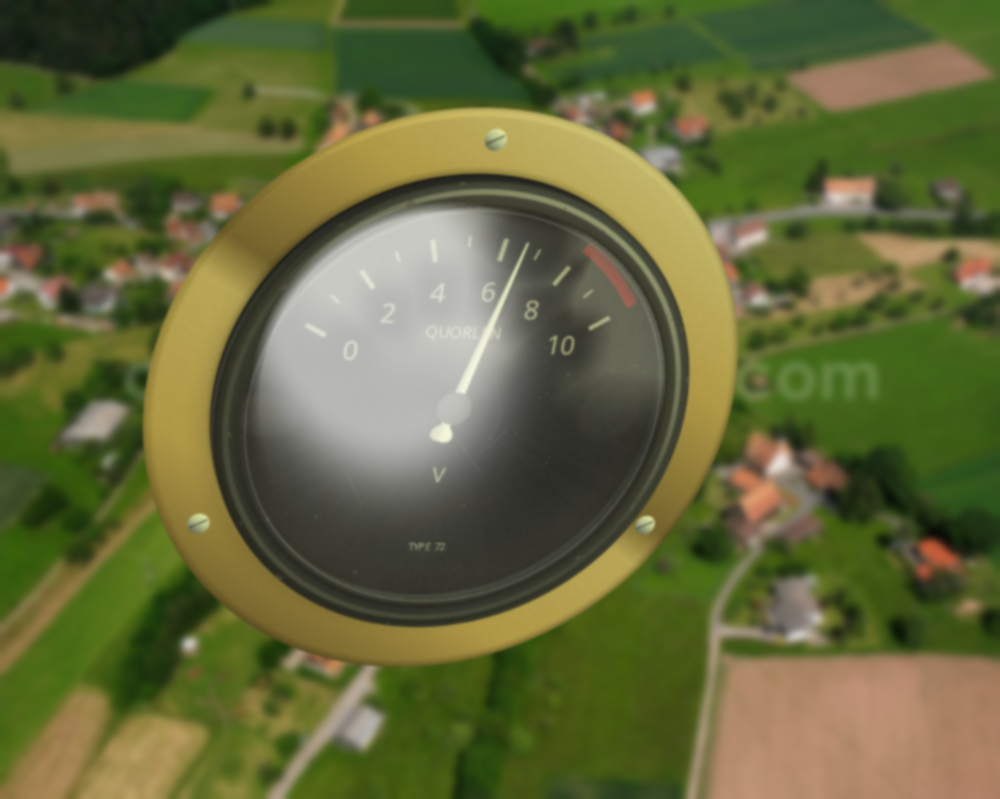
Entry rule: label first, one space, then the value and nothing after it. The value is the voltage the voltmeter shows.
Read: 6.5 V
